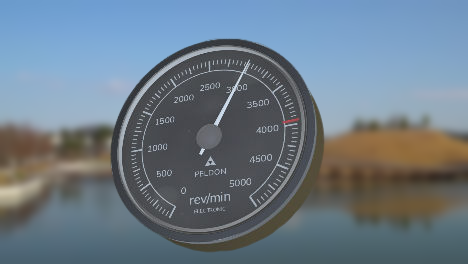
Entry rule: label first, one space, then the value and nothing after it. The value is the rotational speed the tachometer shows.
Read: 3000 rpm
